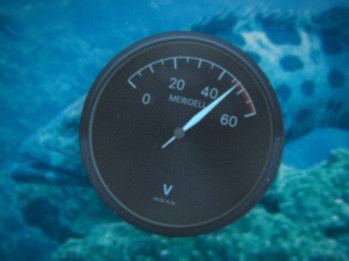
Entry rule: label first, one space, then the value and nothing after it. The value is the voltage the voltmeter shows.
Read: 47.5 V
